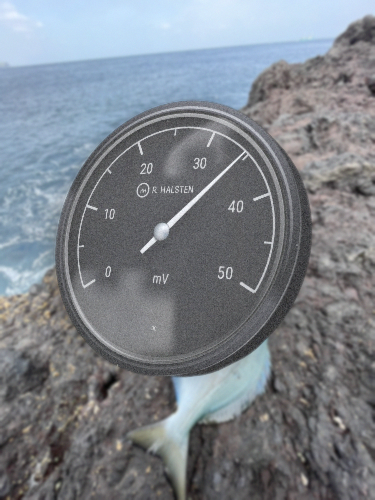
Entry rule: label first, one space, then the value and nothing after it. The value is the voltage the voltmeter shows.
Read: 35 mV
